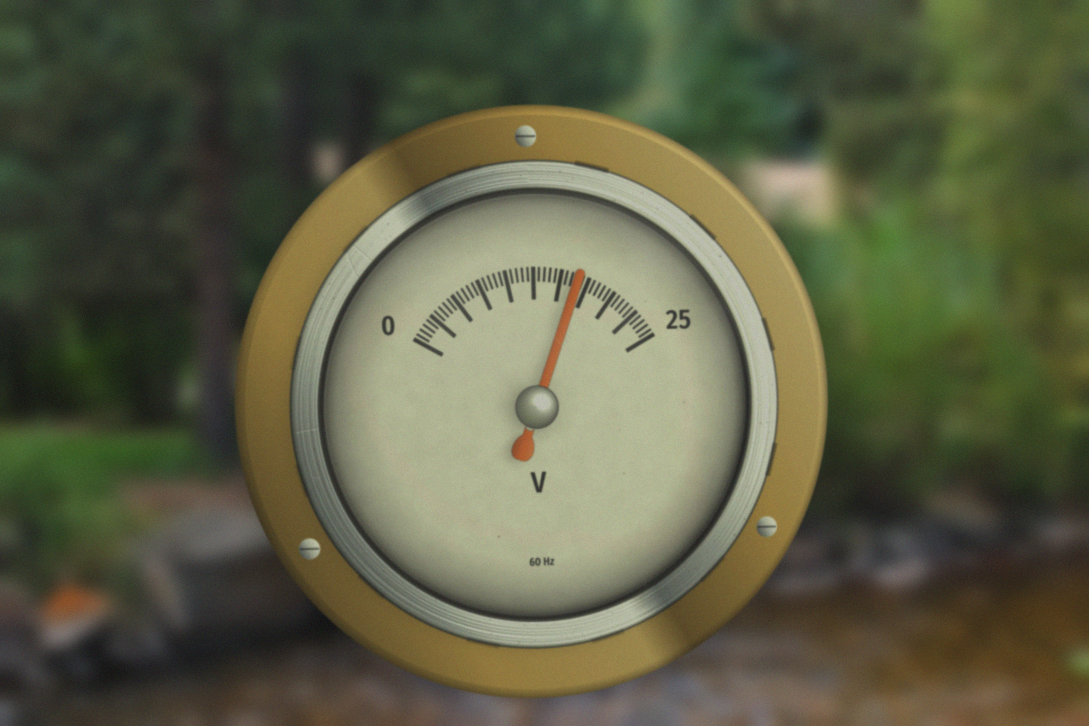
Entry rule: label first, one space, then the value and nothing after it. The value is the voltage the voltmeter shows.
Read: 16.5 V
